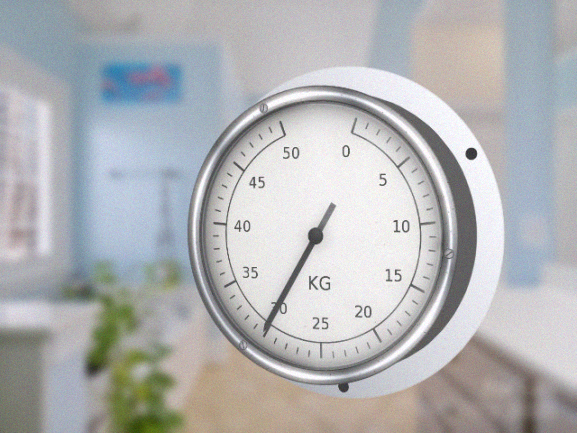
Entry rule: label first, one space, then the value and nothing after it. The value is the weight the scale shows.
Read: 30 kg
